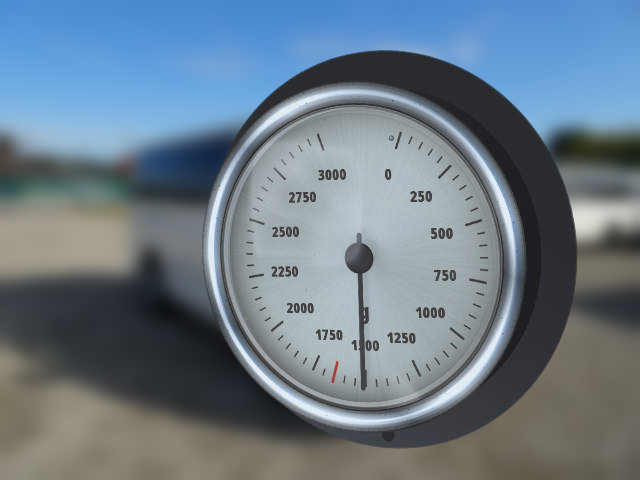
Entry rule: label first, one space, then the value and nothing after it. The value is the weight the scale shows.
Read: 1500 g
